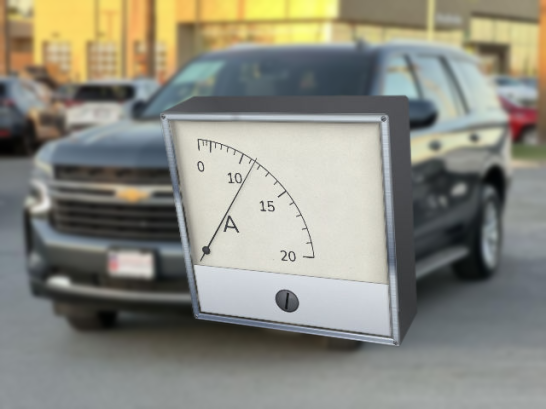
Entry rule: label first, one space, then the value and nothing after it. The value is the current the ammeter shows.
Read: 11.5 A
